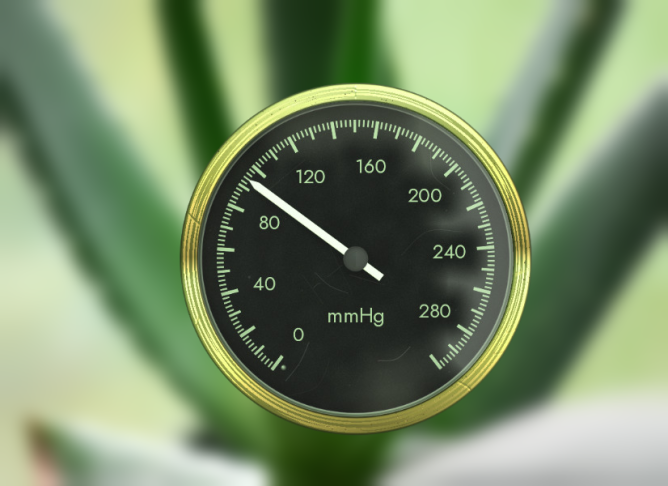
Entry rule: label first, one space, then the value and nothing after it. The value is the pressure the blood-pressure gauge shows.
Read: 94 mmHg
